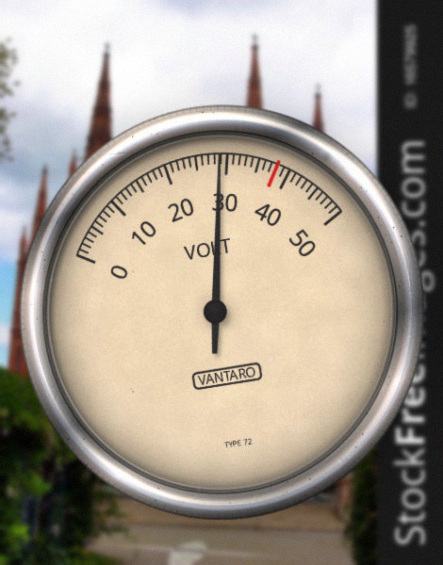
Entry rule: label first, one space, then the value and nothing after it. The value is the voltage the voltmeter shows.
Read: 29 V
